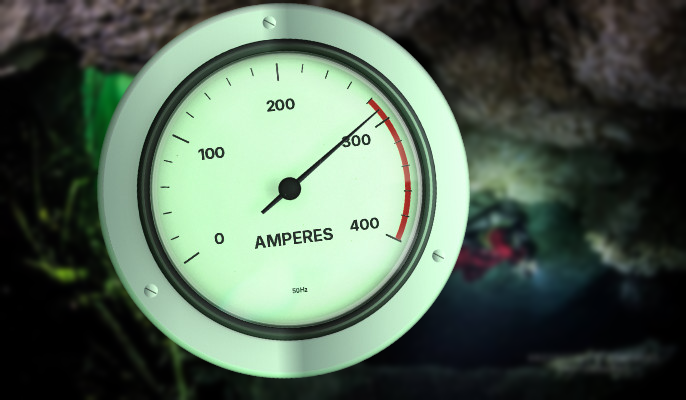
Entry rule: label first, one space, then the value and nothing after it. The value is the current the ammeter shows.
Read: 290 A
